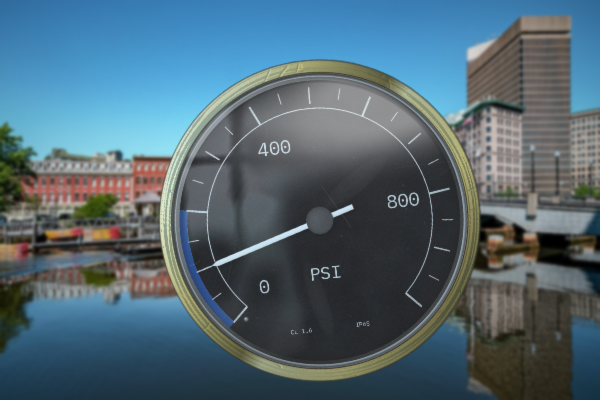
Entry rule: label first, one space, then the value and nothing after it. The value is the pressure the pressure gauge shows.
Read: 100 psi
